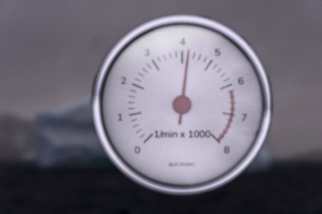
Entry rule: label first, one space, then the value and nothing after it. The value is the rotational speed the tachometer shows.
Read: 4200 rpm
